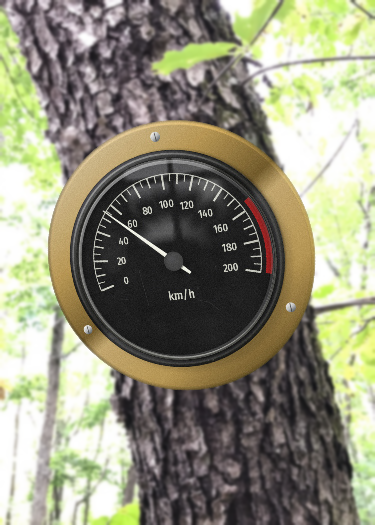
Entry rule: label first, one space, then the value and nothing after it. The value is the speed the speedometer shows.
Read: 55 km/h
